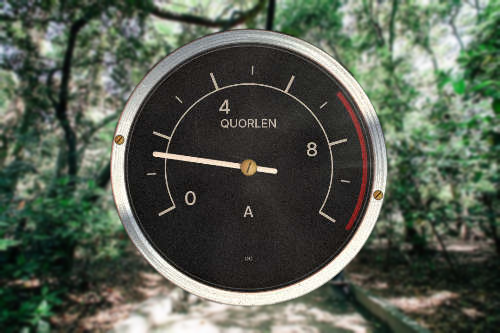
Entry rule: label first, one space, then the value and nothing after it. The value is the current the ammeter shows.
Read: 1.5 A
